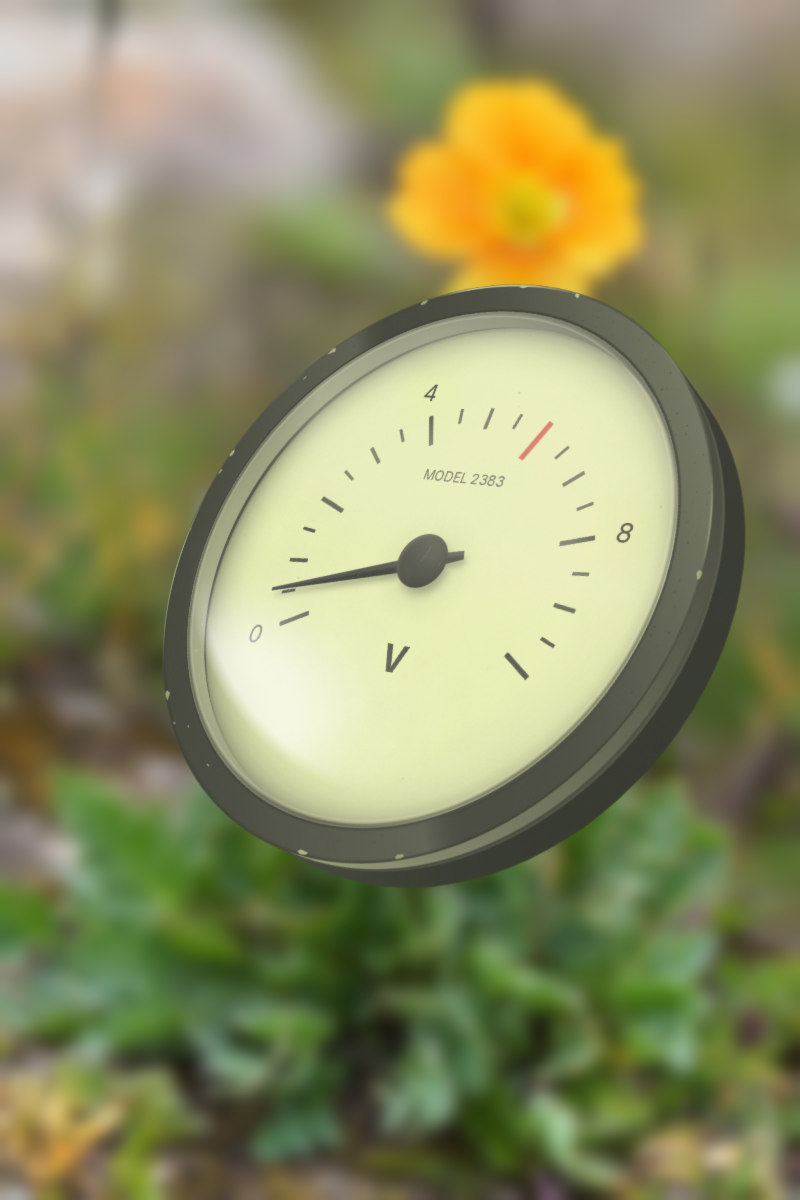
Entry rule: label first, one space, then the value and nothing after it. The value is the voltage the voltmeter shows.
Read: 0.5 V
